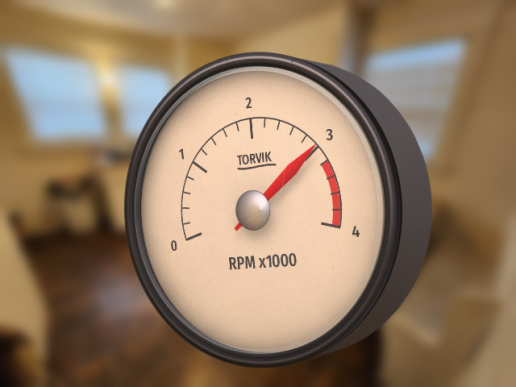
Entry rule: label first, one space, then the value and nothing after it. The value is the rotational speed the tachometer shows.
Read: 3000 rpm
